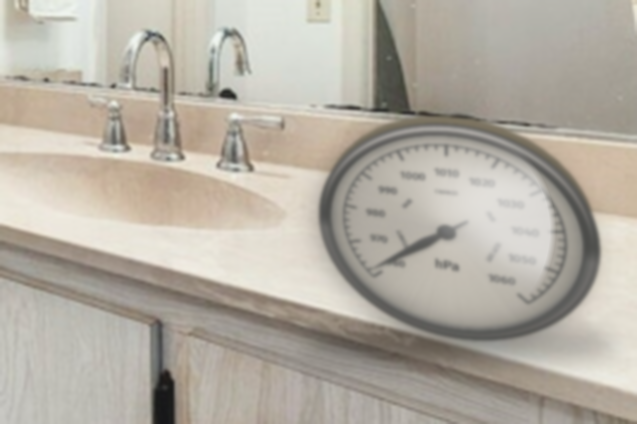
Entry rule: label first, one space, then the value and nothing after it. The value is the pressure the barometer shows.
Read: 962 hPa
